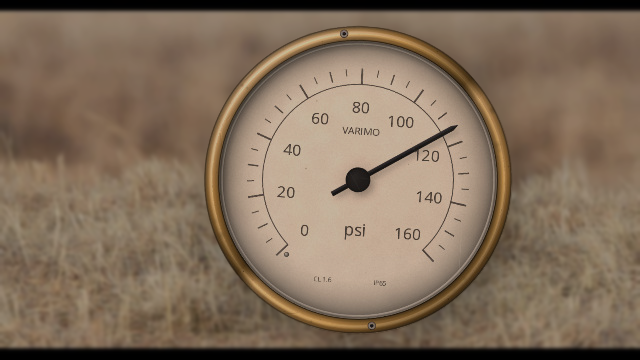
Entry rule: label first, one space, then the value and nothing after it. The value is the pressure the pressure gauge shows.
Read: 115 psi
